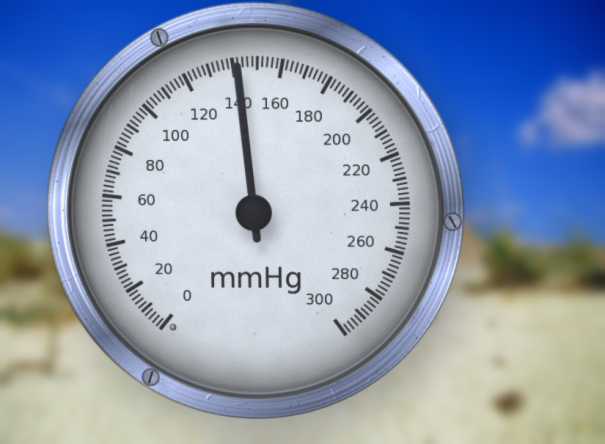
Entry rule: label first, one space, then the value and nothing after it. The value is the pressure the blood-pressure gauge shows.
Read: 142 mmHg
